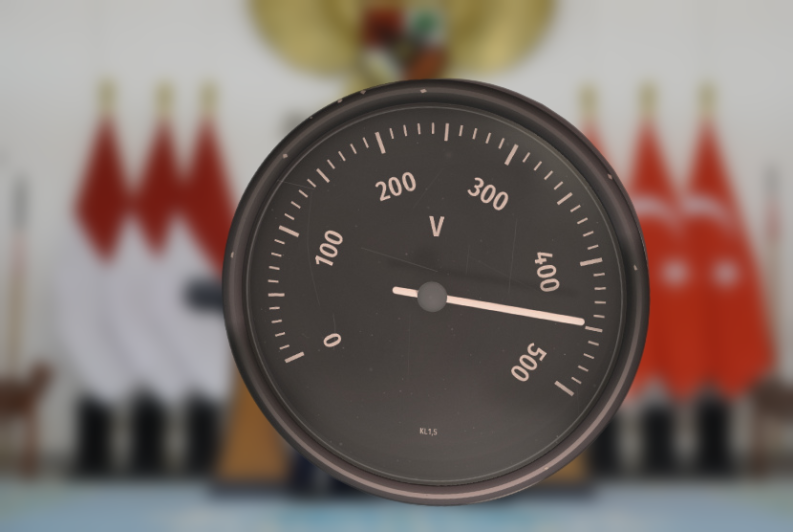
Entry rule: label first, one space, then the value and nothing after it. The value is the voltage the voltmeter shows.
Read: 445 V
